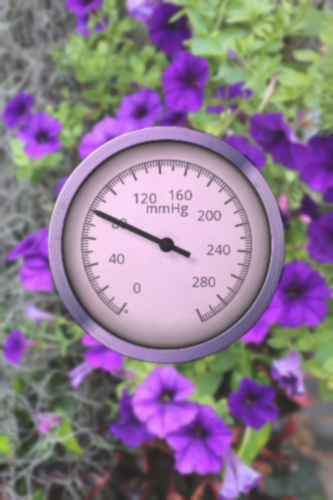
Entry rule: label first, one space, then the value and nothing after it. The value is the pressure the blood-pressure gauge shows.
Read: 80 mmHg
